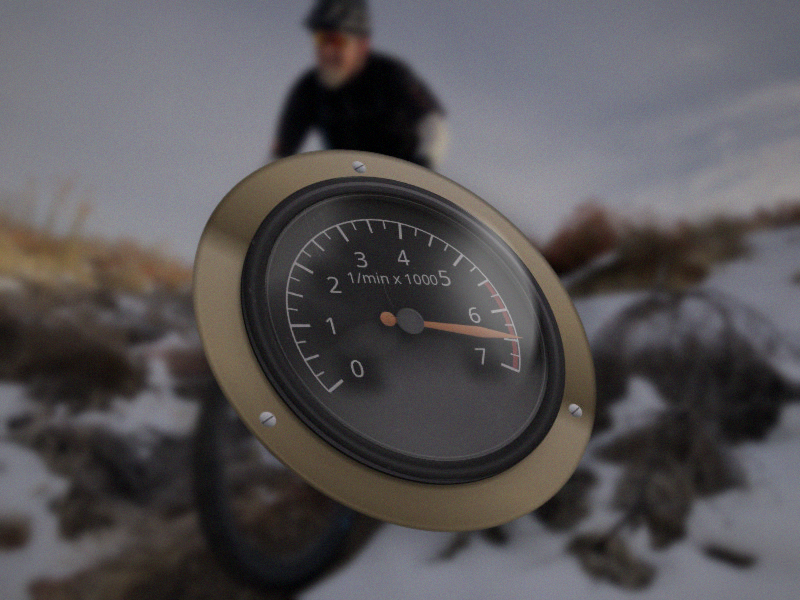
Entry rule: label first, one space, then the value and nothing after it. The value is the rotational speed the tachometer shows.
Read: 6500 rpm
